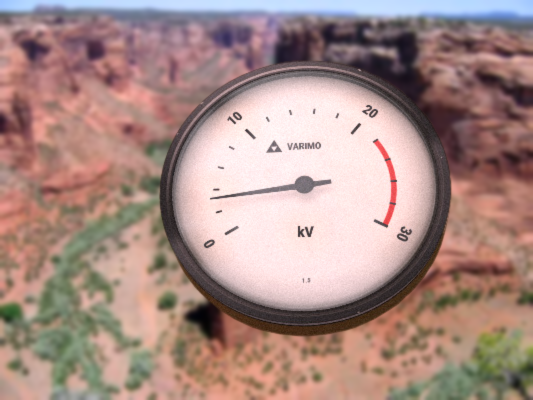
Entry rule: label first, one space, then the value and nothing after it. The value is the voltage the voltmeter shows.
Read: 3 kV
